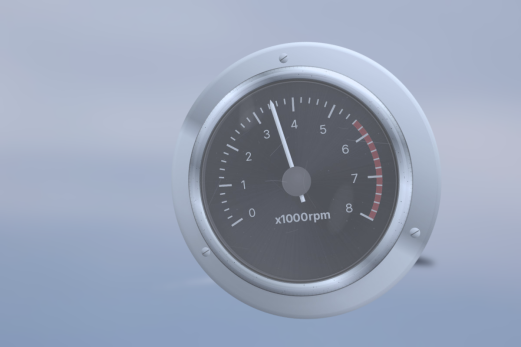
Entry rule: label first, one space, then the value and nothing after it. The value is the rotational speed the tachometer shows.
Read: 3500 rpm
